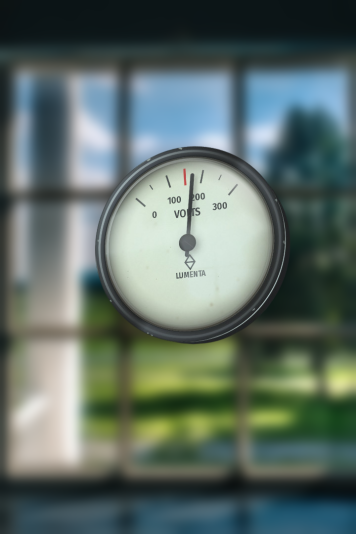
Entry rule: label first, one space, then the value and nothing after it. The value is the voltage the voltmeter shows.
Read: 175 V
